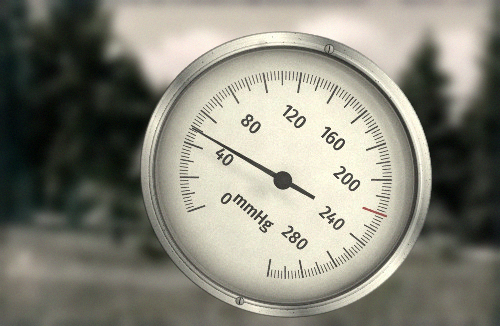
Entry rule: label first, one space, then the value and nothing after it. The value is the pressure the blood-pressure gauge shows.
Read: 50 mmHg
